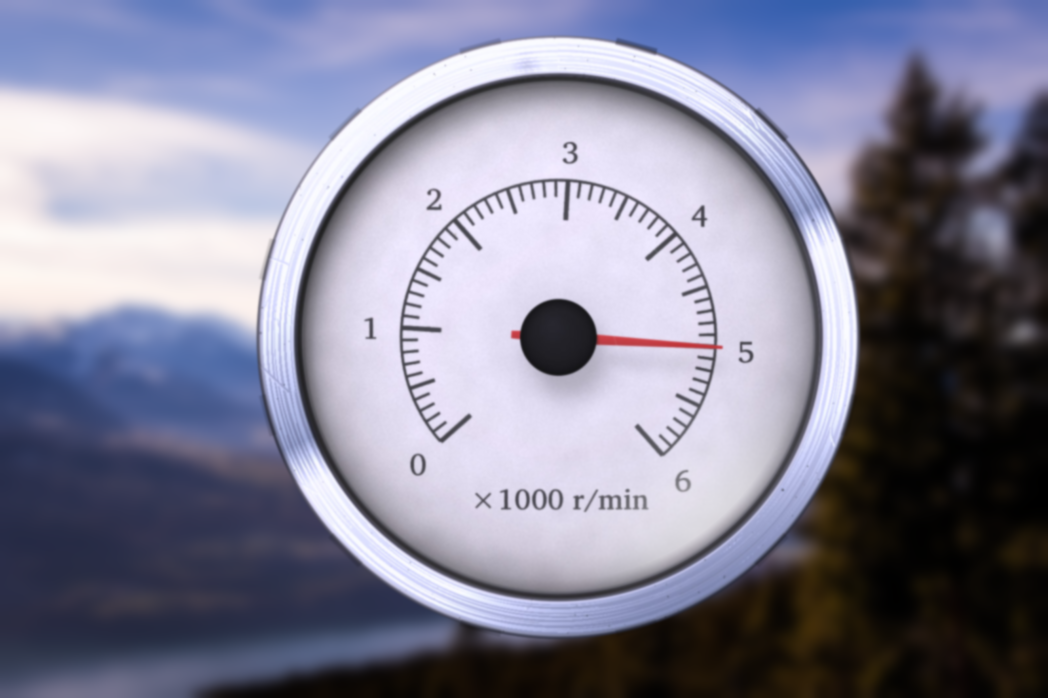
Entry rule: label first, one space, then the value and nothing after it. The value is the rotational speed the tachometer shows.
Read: 5000 rpm
